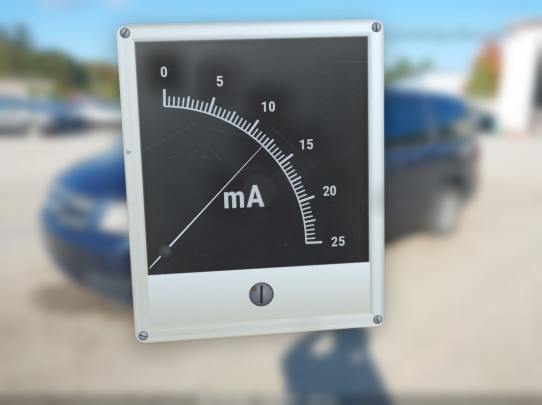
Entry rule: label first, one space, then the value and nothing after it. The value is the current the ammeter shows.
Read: 12 mA
